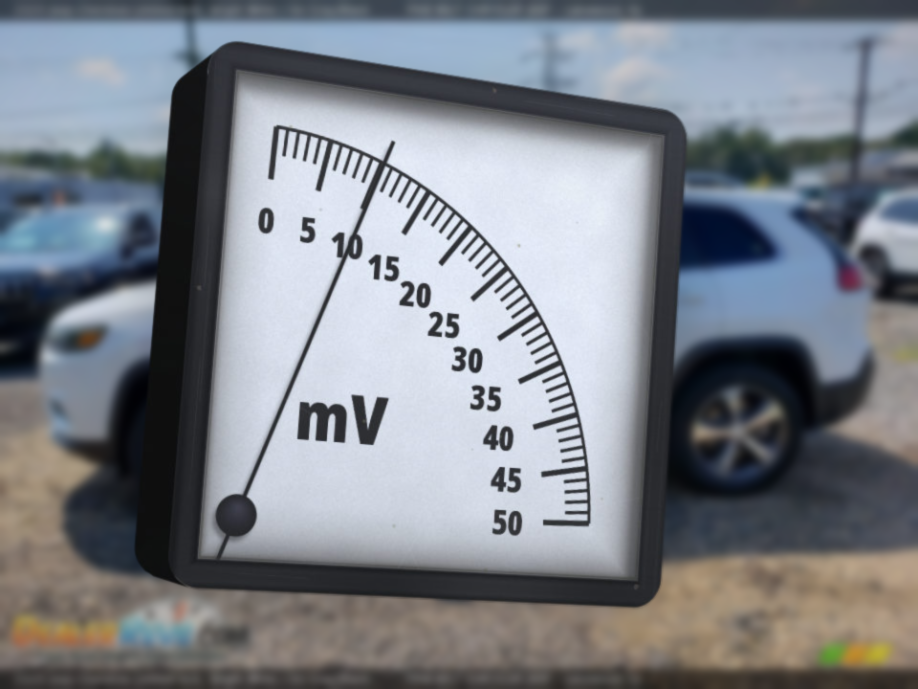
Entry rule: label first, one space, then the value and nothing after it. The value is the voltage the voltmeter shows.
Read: 10 mV
